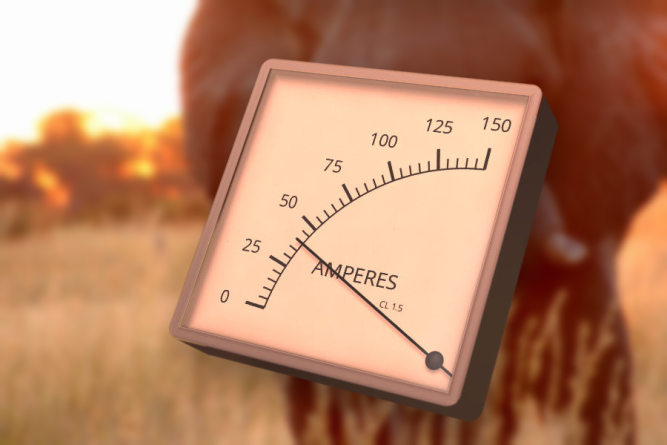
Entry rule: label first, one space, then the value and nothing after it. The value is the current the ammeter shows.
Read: 40 A
